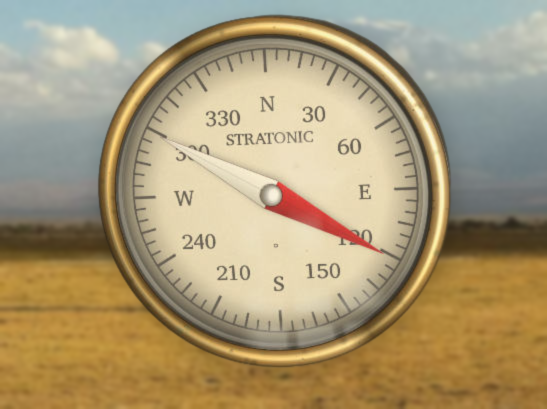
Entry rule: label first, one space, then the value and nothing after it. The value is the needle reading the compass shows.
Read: 120 °
